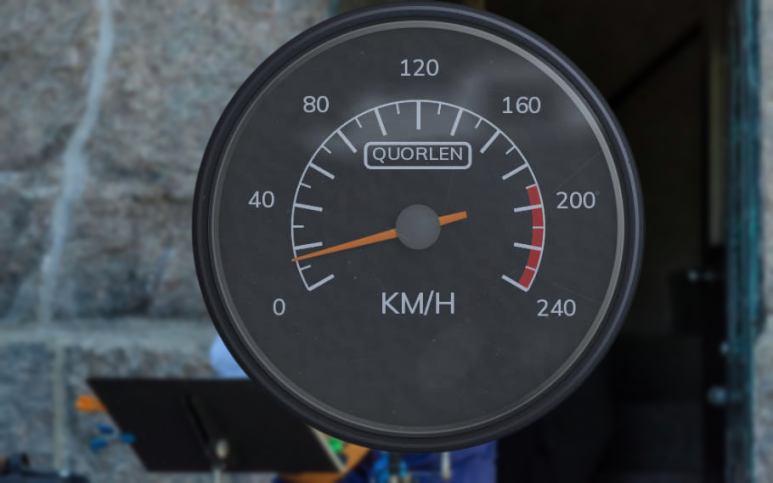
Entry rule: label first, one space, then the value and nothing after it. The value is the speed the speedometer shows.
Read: 15 km/h
